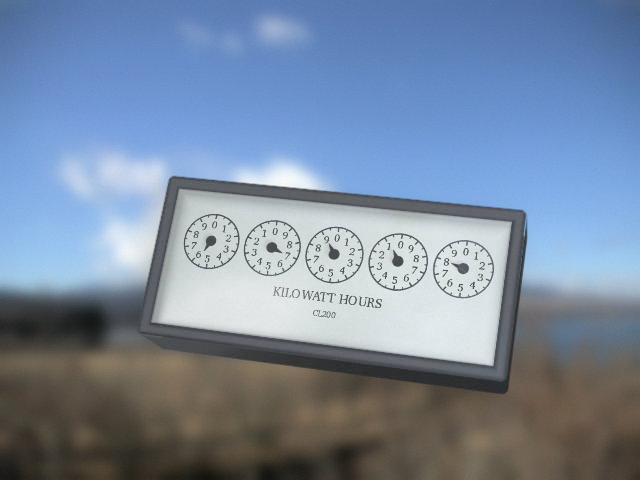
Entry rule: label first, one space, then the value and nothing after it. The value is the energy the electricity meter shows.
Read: 56908 kWh
